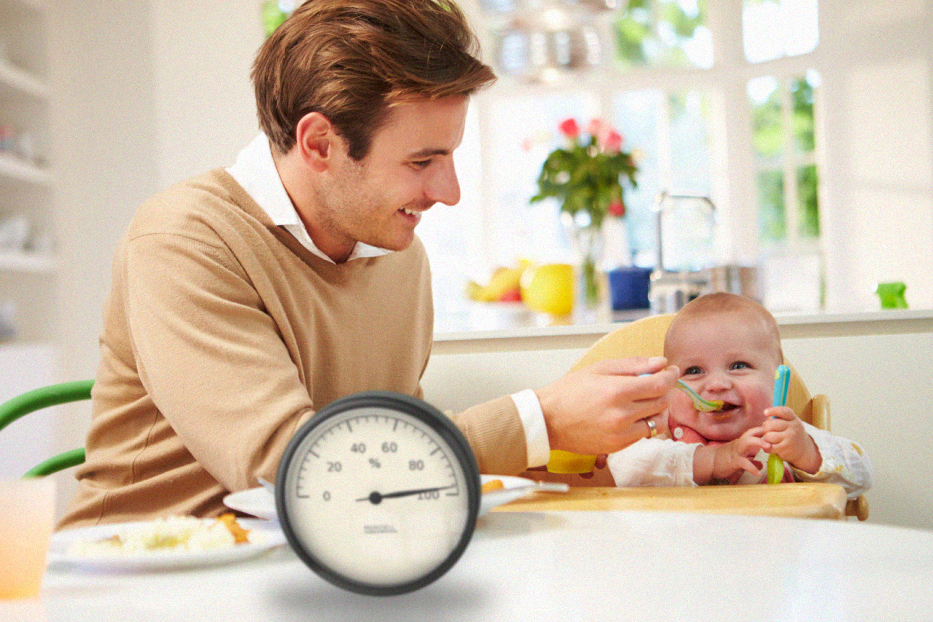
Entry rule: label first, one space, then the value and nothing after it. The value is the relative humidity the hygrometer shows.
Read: 96 %
